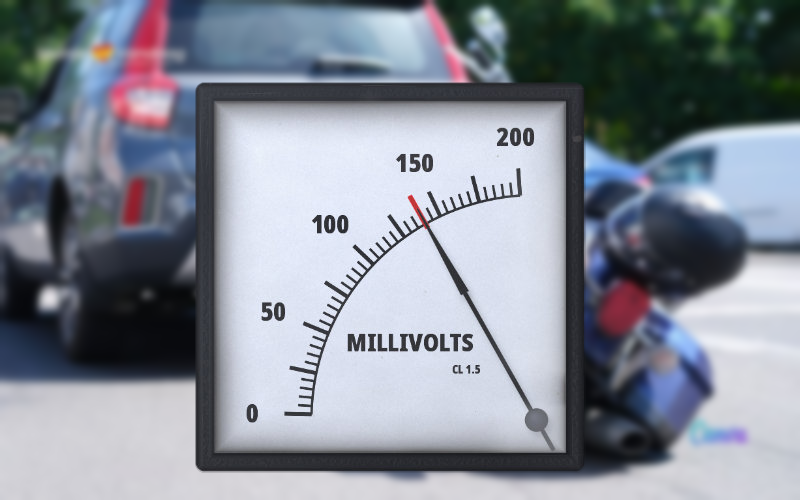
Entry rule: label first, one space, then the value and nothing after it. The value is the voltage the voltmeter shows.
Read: 140 mV
